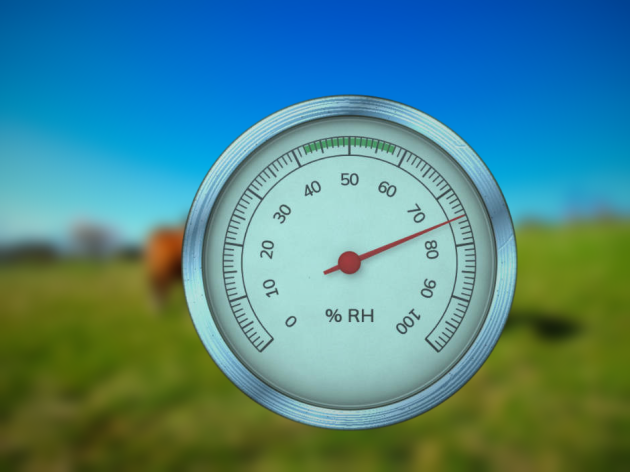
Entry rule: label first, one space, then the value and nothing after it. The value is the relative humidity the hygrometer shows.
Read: 75 %
